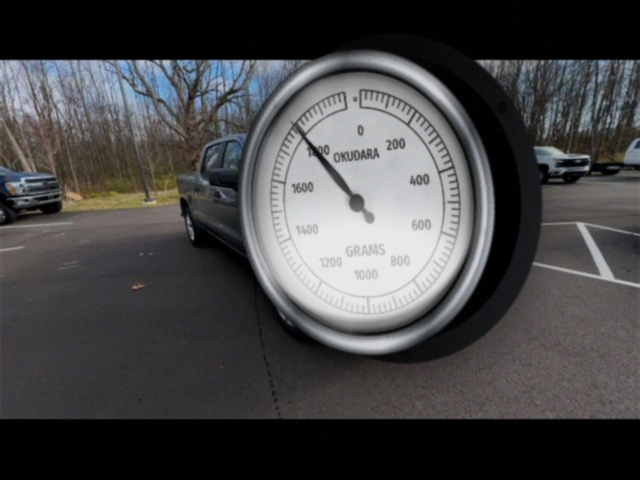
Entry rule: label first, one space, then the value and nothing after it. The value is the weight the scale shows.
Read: 1800 g
